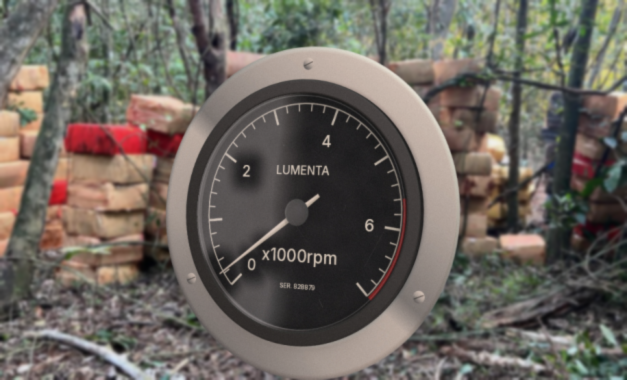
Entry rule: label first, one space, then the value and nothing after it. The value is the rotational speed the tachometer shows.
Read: 200 rpm
